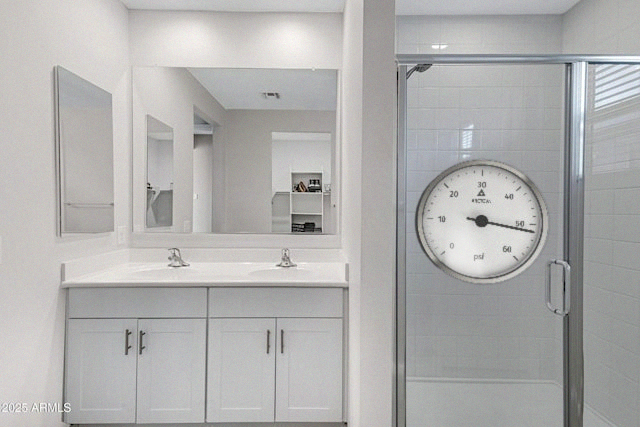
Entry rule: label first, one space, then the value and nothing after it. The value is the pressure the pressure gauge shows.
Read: 52 psi
